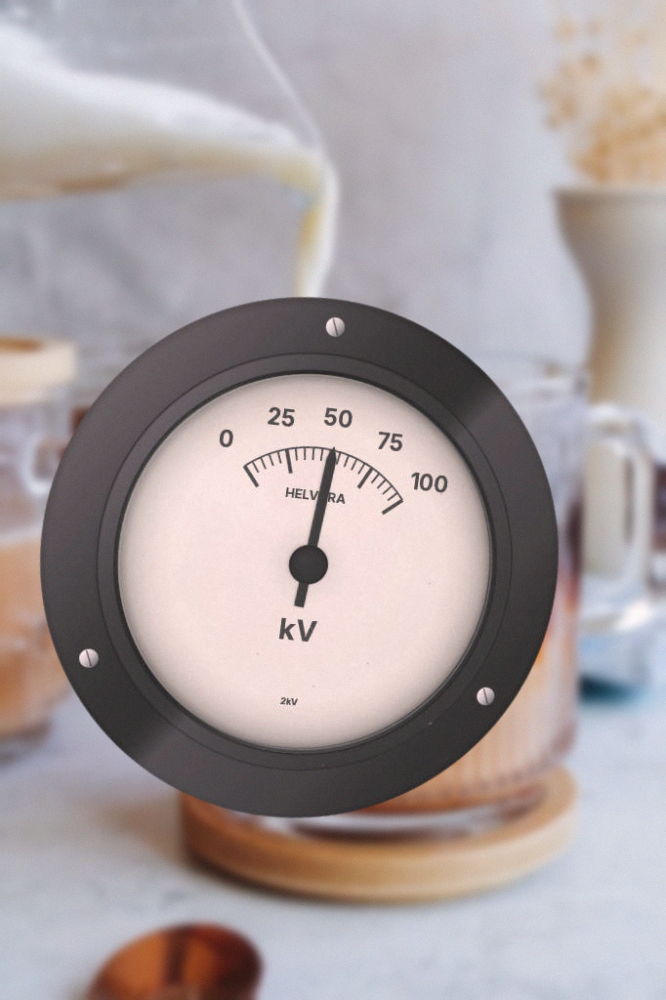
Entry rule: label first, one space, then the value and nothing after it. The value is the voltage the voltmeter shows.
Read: 50 kV
